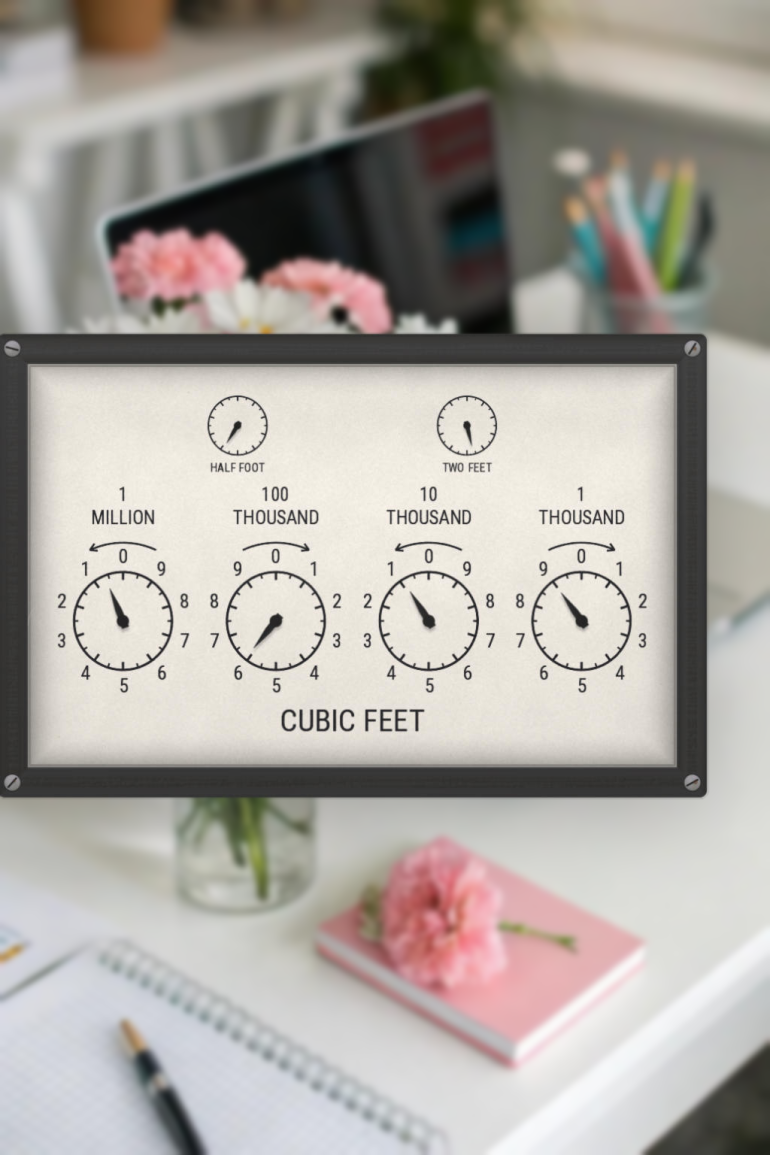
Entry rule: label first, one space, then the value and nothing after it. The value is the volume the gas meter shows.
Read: 60900 ft³
